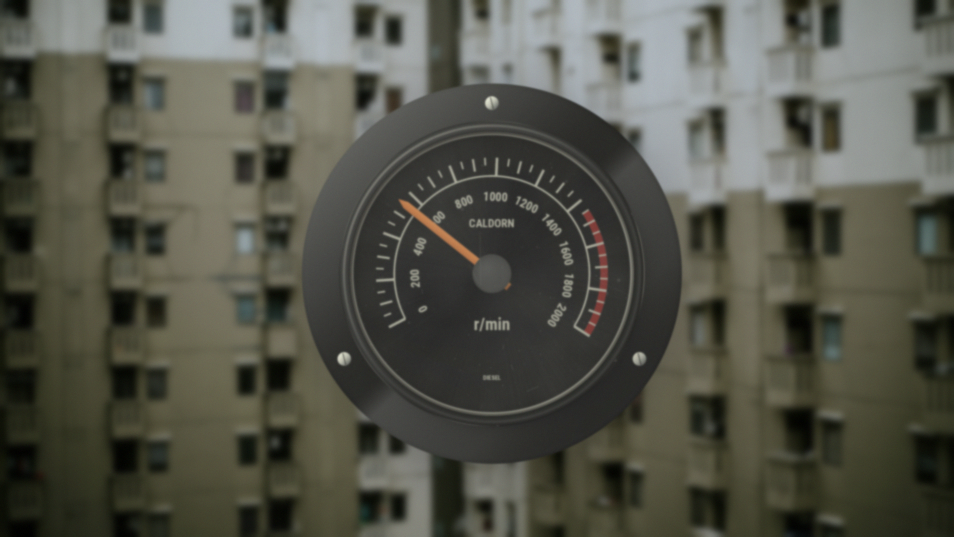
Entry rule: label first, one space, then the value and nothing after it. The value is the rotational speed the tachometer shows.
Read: 550 rpm
